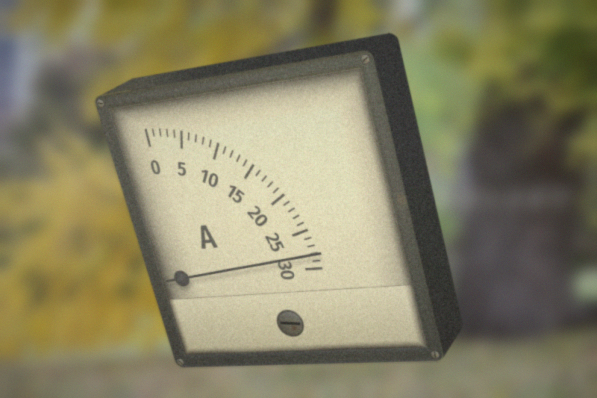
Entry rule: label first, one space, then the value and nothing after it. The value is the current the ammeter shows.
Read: 28 A
